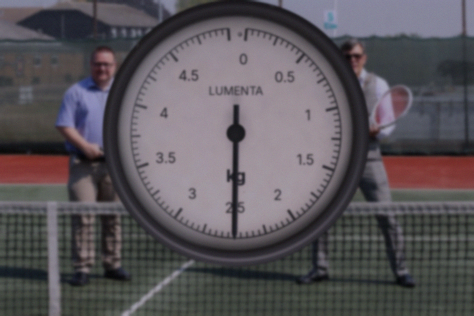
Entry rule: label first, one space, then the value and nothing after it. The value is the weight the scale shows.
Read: 2.5 kg
